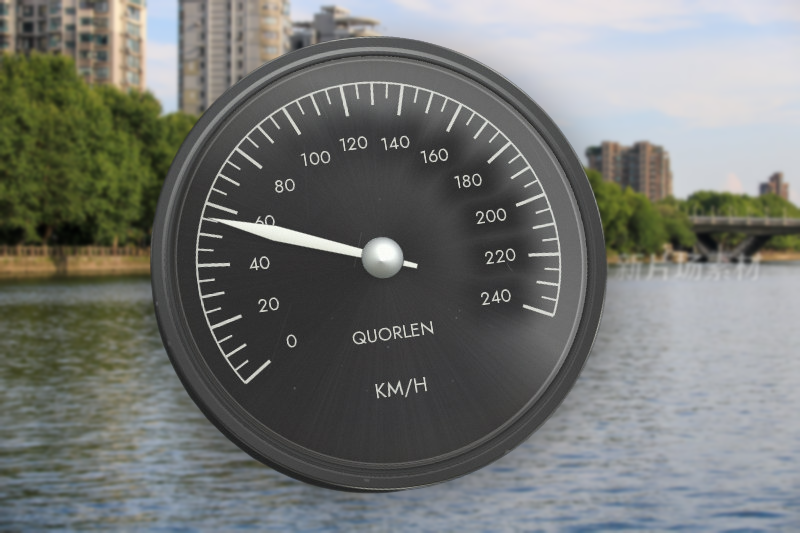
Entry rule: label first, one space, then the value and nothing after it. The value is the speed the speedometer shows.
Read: 55 km/h
